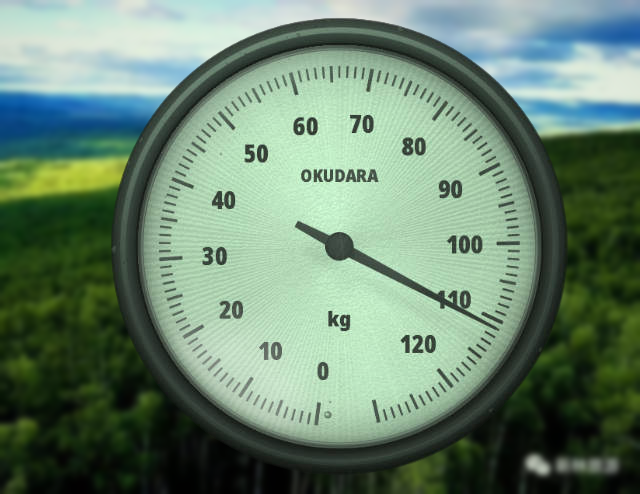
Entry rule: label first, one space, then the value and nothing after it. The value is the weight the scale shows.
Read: 111 kg
